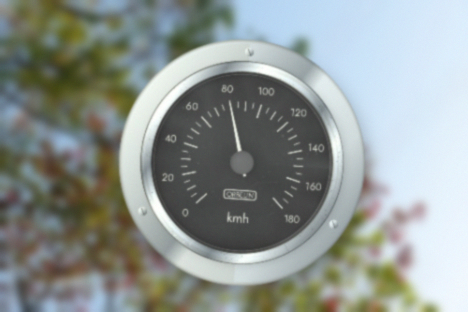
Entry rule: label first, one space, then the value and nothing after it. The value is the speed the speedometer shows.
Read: 80 km/h
